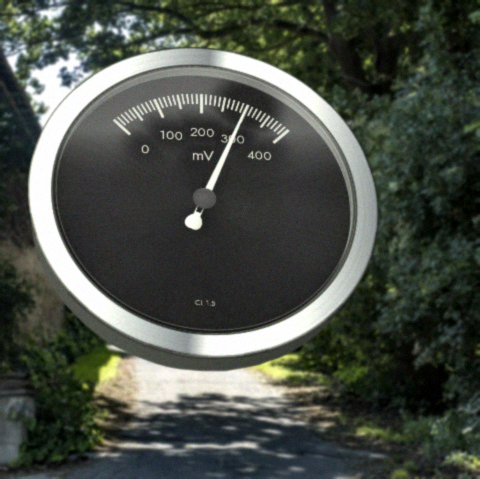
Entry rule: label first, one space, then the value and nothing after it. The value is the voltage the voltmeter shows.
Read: 300 mV
